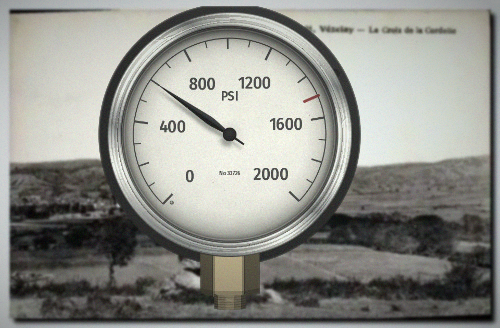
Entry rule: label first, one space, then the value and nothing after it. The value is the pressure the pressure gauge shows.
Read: 600 psi
